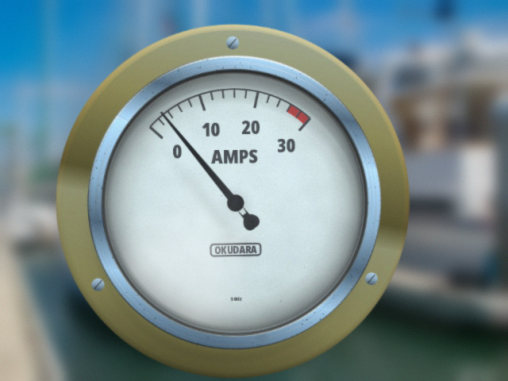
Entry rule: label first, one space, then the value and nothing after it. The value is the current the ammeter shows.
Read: 3 A
